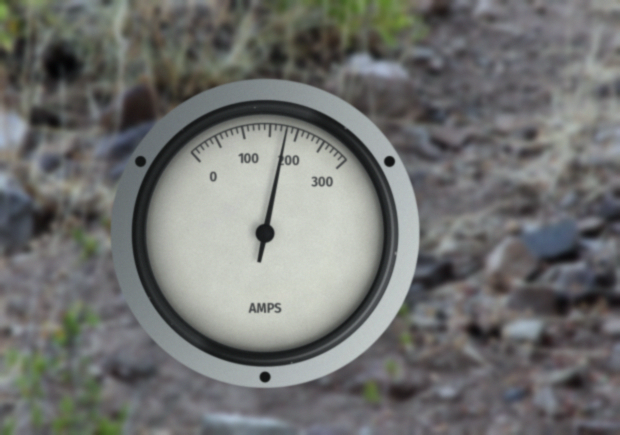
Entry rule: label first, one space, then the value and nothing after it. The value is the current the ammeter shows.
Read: 180 A
